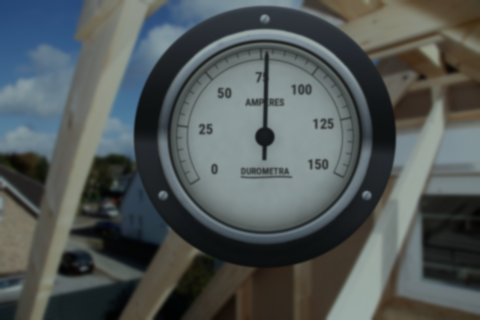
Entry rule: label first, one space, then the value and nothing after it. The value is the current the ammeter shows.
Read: 77.5 A
